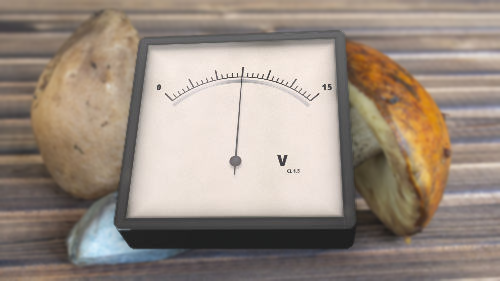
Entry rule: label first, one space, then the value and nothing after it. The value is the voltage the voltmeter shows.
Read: 7.5 V
